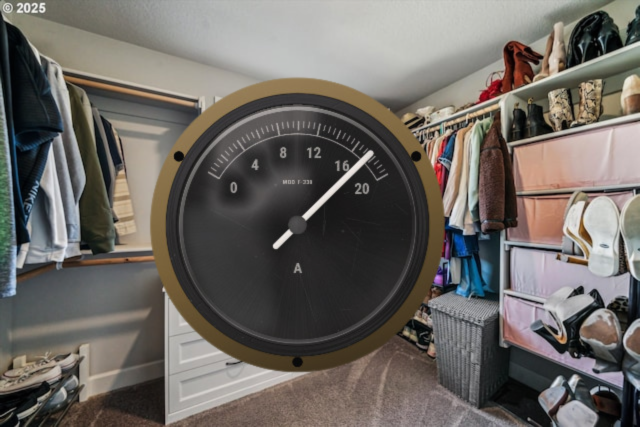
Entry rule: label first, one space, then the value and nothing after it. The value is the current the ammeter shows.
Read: 17.5 A
